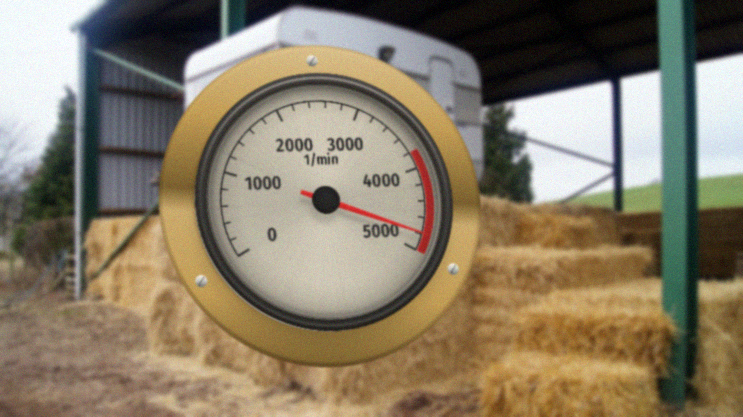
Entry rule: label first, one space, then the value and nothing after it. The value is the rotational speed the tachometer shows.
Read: 4800 rpm
